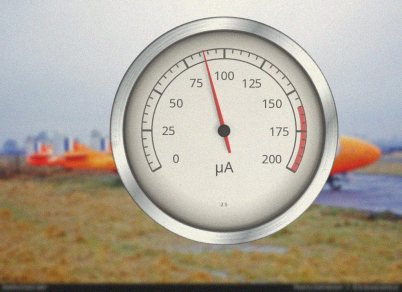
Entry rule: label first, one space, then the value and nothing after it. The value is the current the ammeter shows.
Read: 87.5 µA
